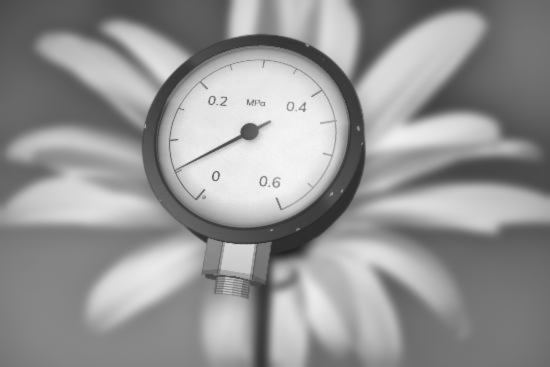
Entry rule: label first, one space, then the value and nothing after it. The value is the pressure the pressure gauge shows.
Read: 0.05 MPa
